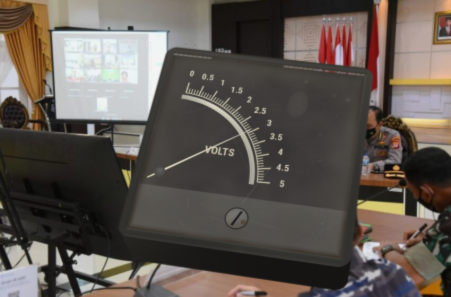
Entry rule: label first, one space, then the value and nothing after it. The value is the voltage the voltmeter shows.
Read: 3 V
